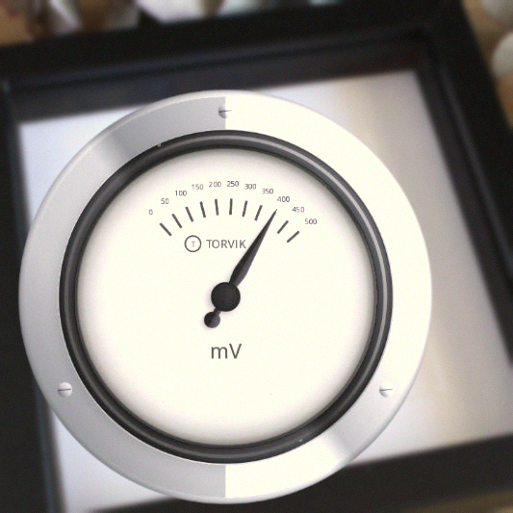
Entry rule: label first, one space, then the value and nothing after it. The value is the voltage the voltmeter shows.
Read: 400 mV
